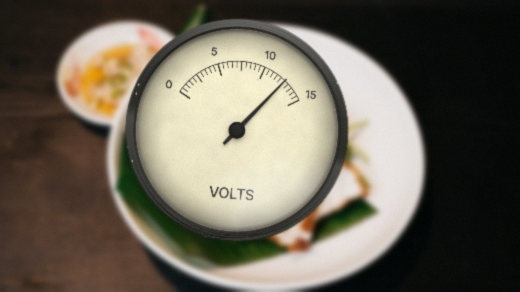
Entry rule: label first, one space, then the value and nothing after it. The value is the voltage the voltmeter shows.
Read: 12.5 V
